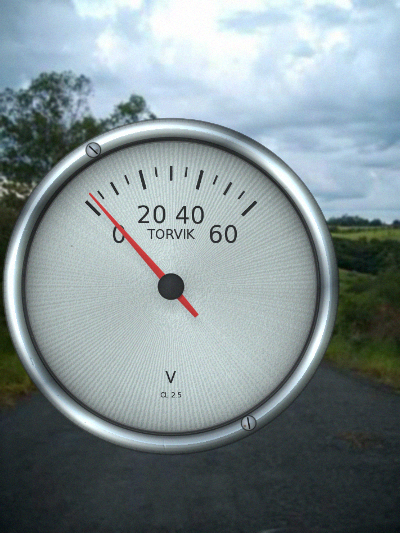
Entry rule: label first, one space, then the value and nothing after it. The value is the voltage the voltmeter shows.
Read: 2.5 V
